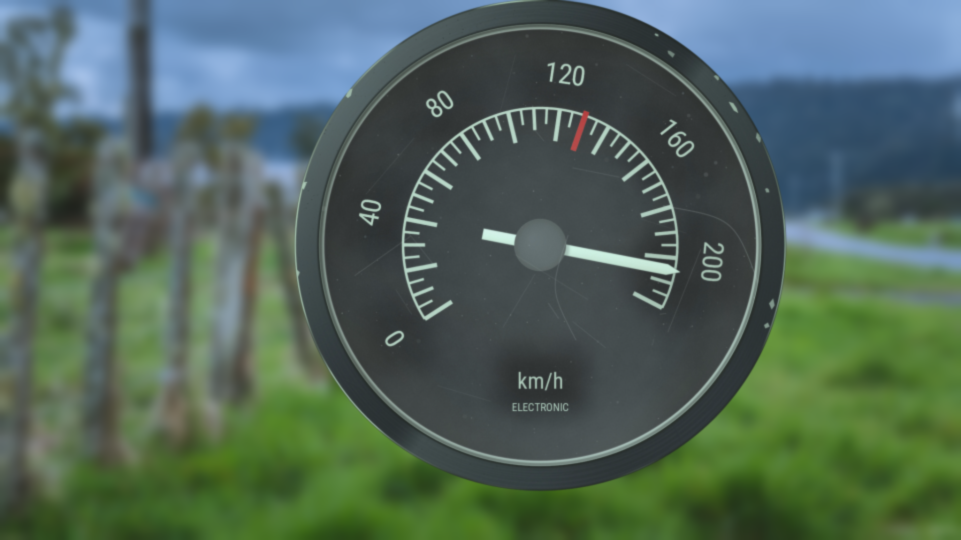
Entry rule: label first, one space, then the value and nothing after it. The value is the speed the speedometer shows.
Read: 205 km/h
